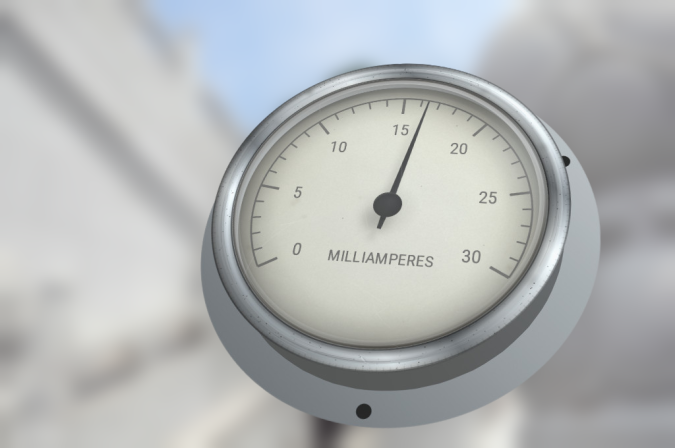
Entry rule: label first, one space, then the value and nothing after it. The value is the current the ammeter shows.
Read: 16.5 mA
